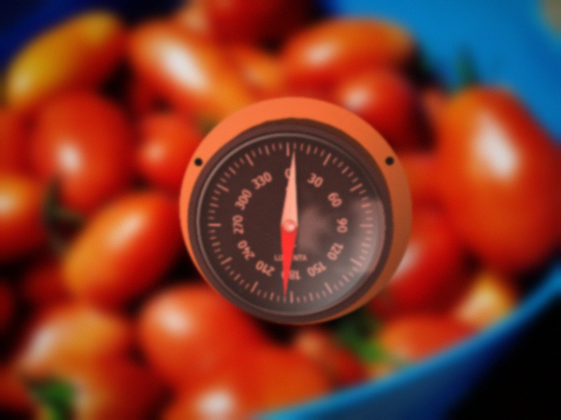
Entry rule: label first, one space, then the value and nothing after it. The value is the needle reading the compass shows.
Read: 185 °
